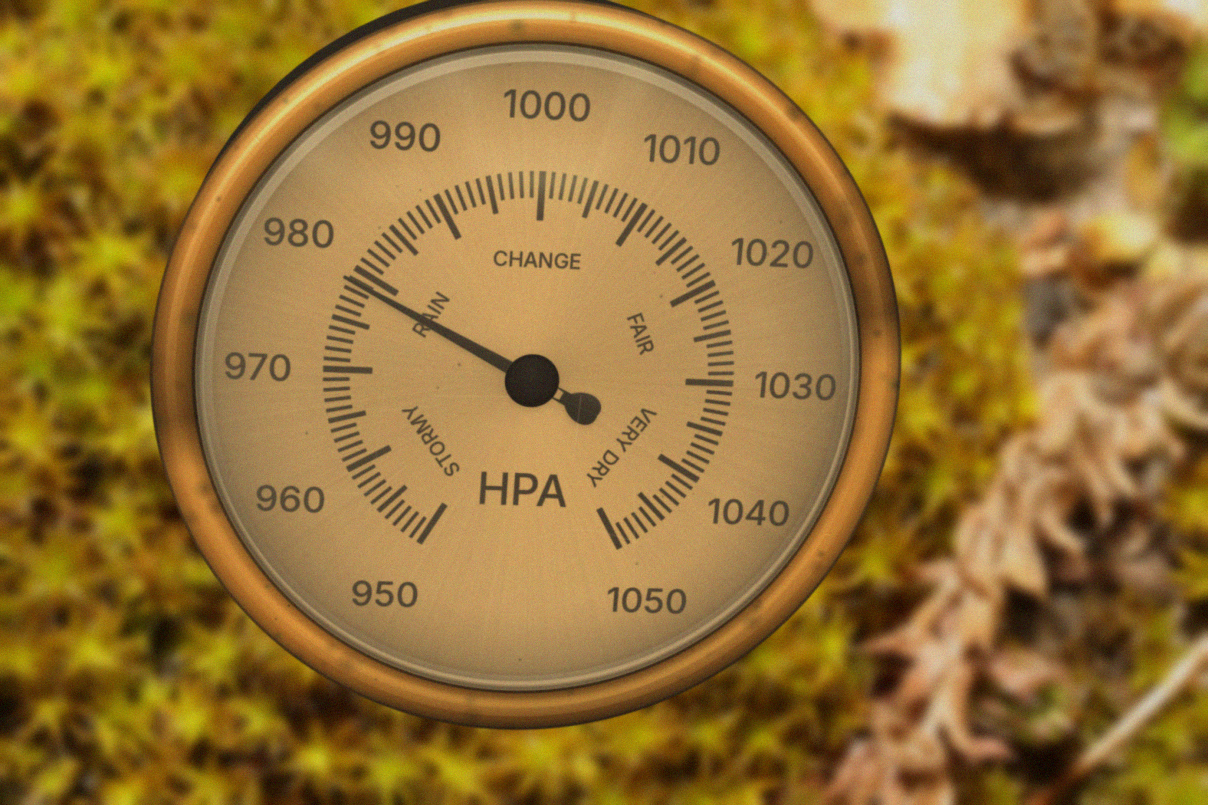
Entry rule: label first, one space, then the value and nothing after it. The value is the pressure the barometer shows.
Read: 979 hPa
